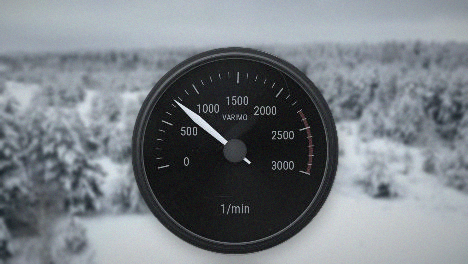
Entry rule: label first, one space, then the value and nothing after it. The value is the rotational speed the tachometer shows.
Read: 750 rpm
